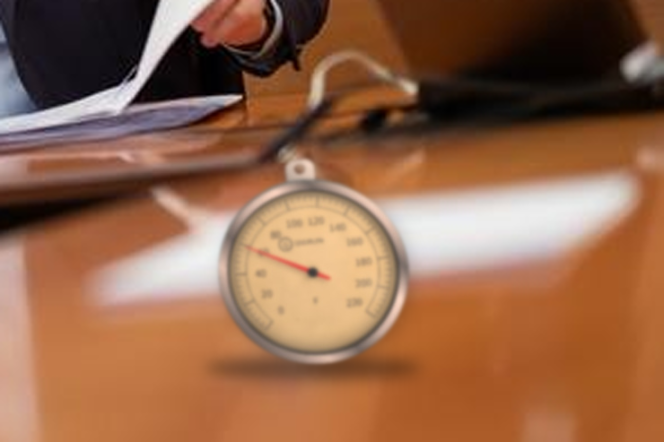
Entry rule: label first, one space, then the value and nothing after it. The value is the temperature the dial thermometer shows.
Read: 60 °F
